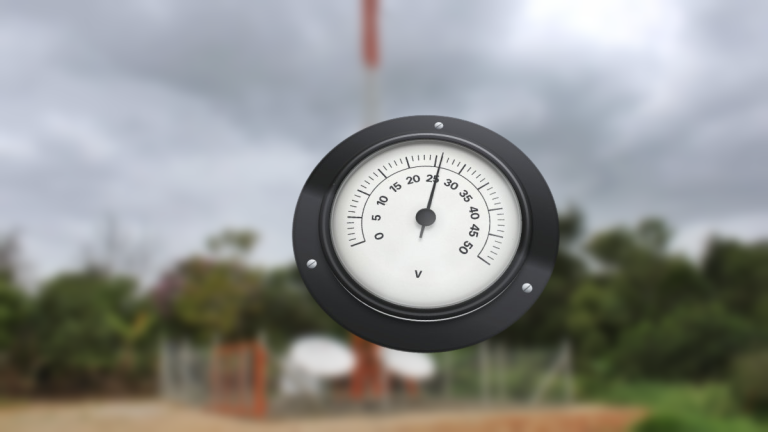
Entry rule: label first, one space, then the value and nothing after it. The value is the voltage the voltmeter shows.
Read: 26 V
